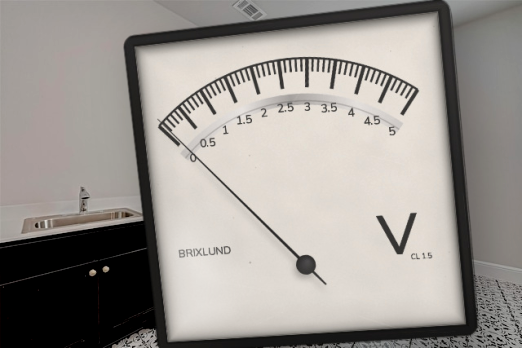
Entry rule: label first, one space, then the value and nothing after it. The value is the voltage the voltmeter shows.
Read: 0.1 V
